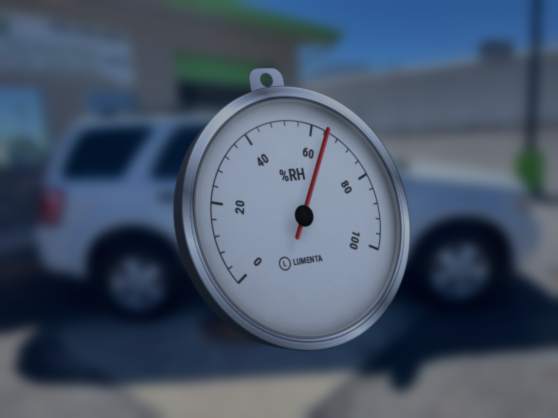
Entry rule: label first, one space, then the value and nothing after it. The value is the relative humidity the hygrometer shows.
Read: 64 %
